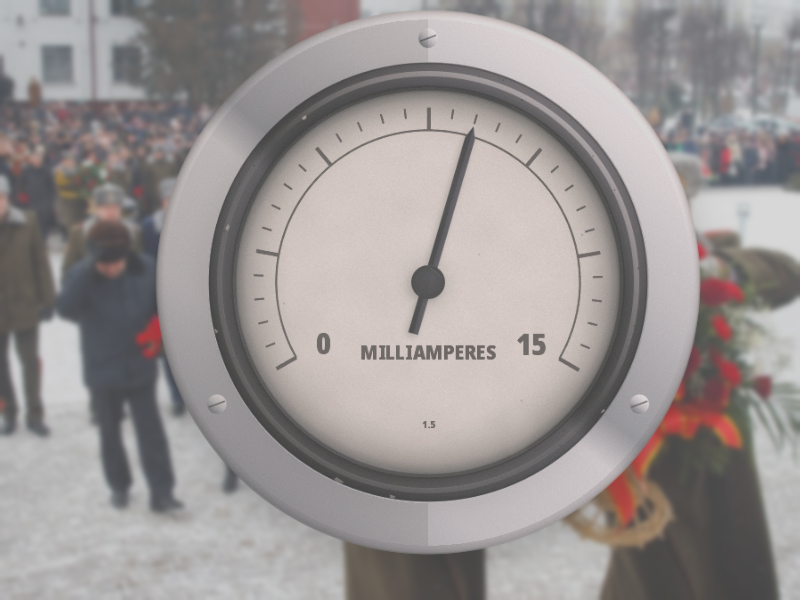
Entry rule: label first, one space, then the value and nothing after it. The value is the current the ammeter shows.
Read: 8.5 mA
